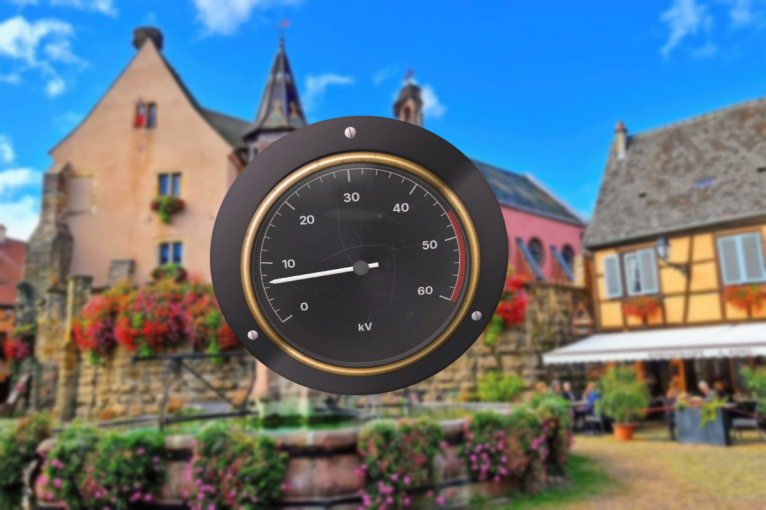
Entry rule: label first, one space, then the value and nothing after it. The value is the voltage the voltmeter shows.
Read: 7 kV
